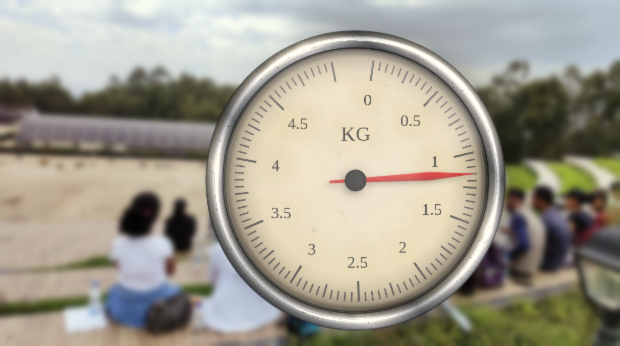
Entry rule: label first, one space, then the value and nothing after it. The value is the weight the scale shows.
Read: 1.15 kg
